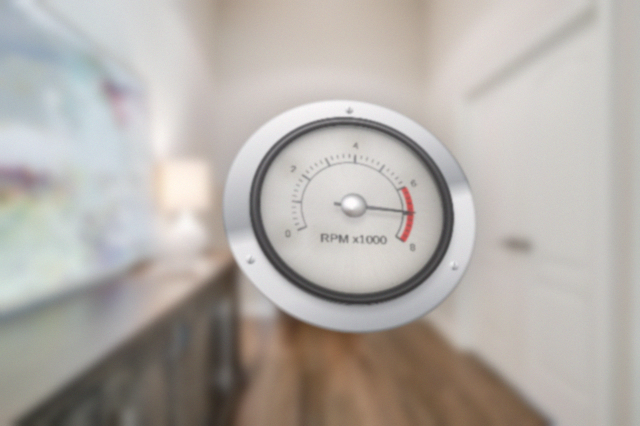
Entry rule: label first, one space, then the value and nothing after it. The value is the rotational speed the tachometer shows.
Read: 7000 rpm
